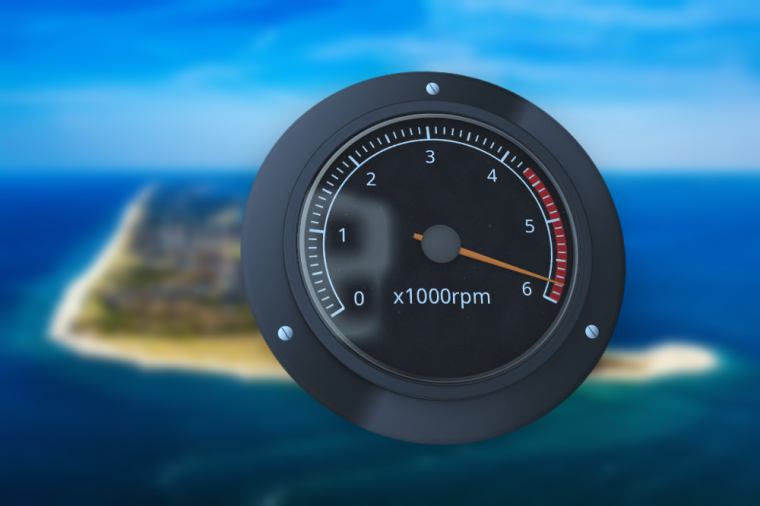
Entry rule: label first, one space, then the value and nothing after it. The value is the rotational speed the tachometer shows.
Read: 5800 rpm
